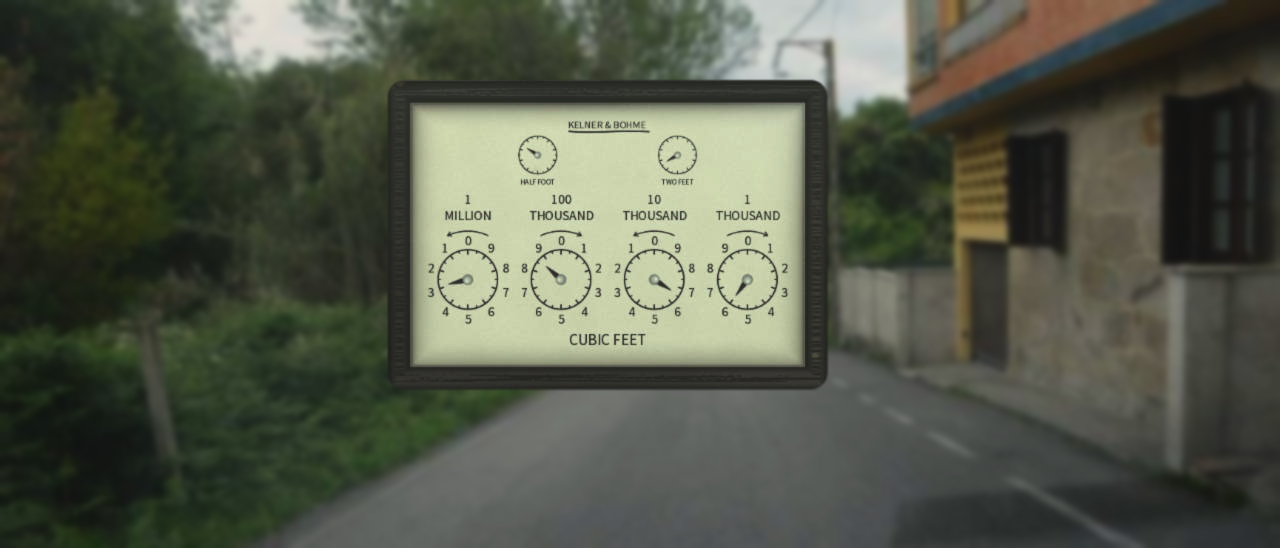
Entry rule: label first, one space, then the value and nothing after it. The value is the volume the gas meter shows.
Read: 286600 ft³
